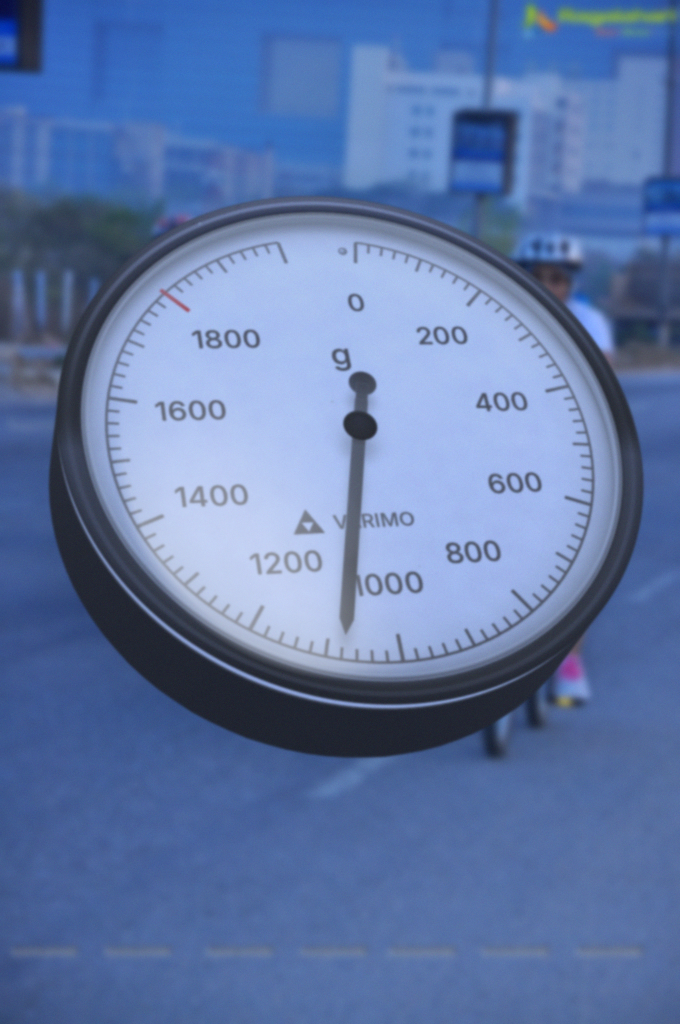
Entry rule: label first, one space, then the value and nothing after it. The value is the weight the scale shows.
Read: 1080 g
